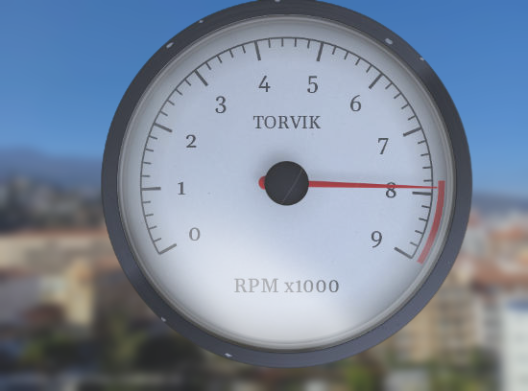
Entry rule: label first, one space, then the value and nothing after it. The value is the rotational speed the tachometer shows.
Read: 7900 rpm
